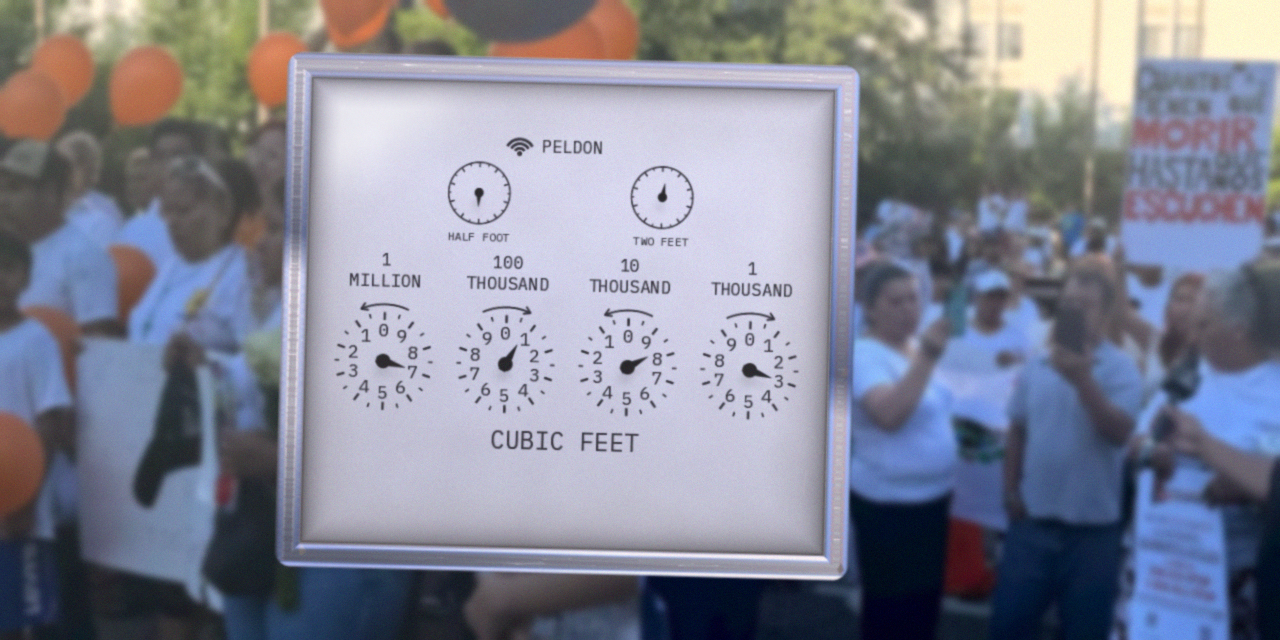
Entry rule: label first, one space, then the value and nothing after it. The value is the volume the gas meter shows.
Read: 708300 ft³
